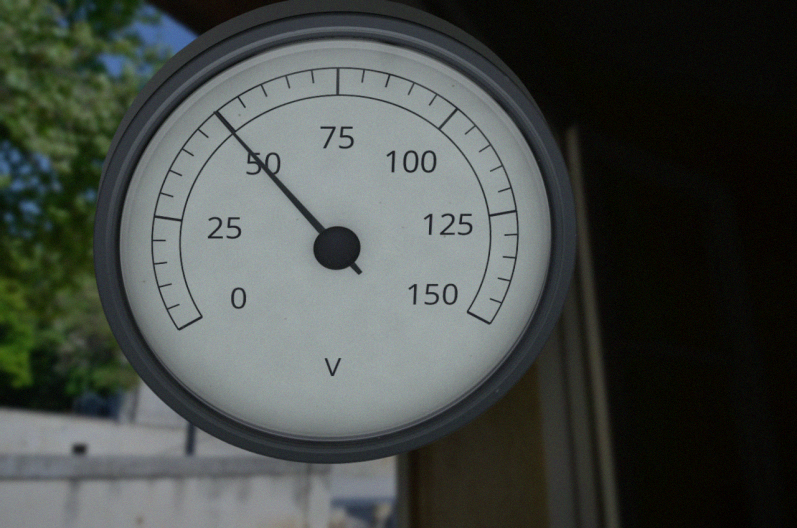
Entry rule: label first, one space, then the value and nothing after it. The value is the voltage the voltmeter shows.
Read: 50 V
